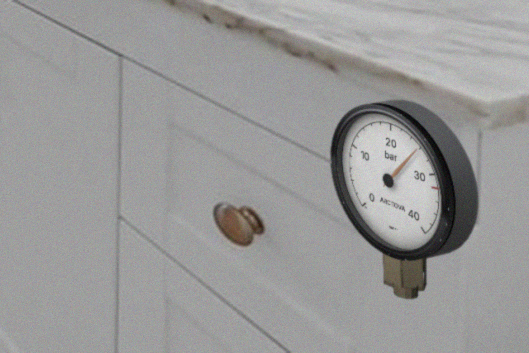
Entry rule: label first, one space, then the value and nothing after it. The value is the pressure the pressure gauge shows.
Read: 26 bar
